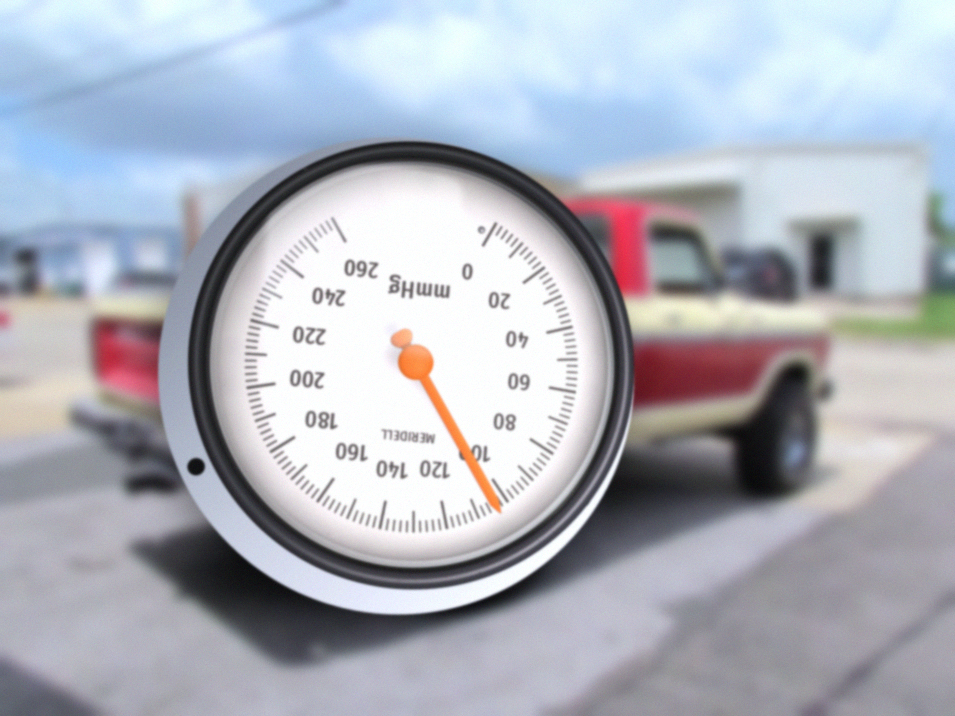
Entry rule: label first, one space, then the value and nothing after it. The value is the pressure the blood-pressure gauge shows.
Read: 104 mmHg
